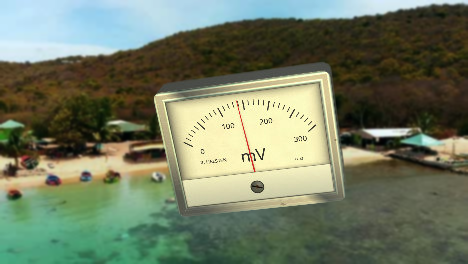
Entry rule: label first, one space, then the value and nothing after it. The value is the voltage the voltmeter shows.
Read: 140 mV
